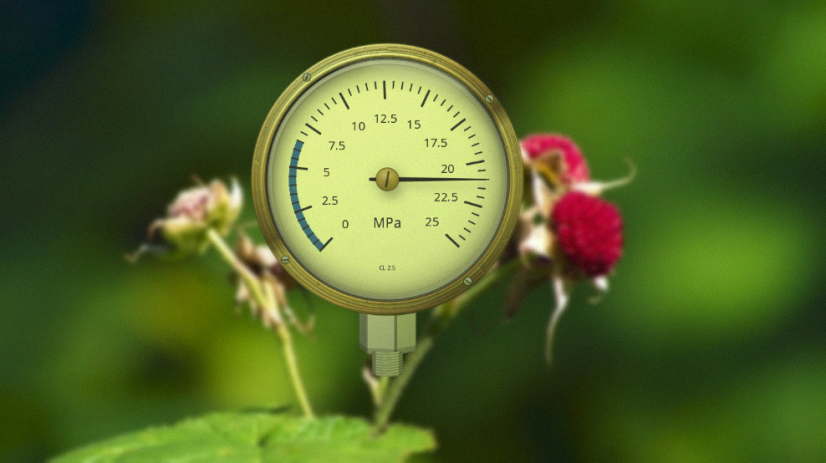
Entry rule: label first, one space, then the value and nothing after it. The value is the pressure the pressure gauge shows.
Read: 21 MPa
